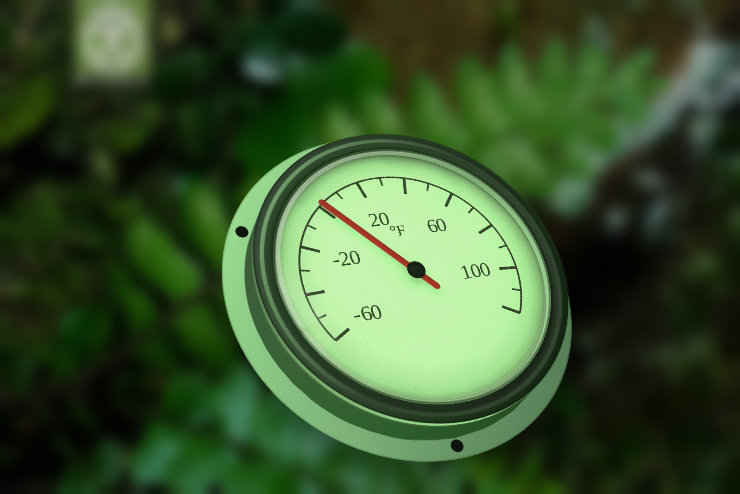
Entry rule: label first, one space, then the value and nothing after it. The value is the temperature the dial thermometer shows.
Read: 0 °F
